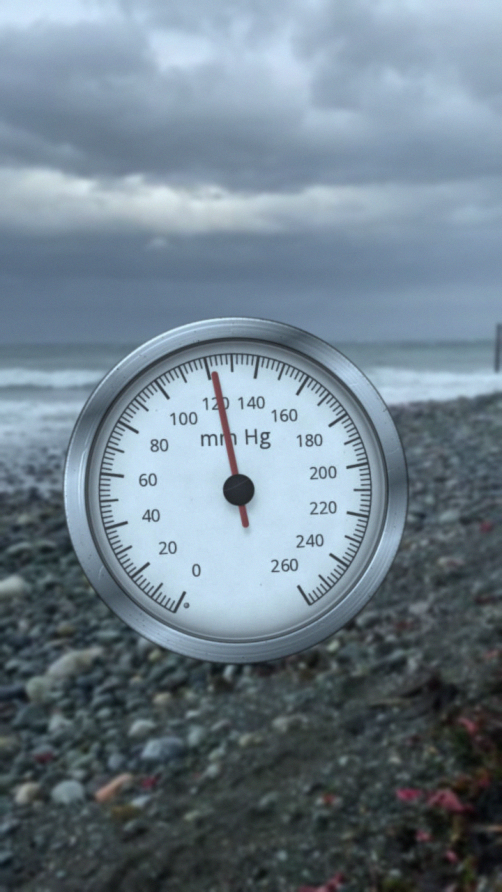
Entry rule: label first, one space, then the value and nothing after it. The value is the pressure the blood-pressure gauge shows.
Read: 122 mmHg
